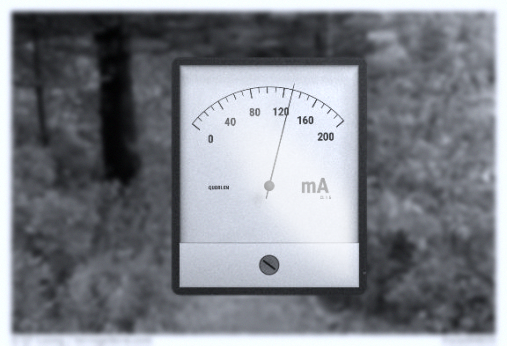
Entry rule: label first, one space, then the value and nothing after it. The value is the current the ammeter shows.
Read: 130 mA
